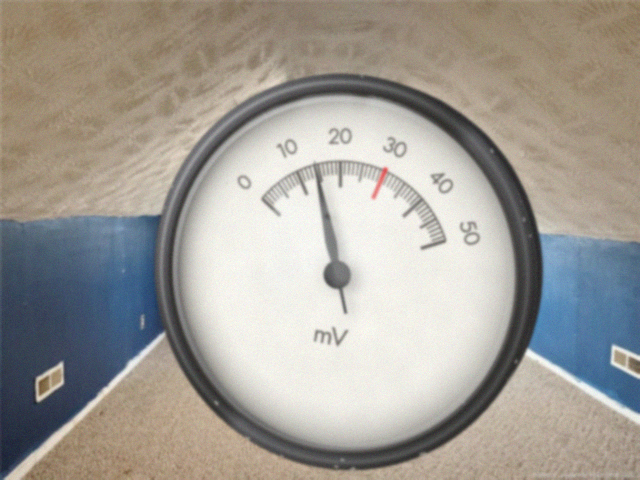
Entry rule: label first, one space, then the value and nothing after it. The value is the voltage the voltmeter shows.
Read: 15 mV
